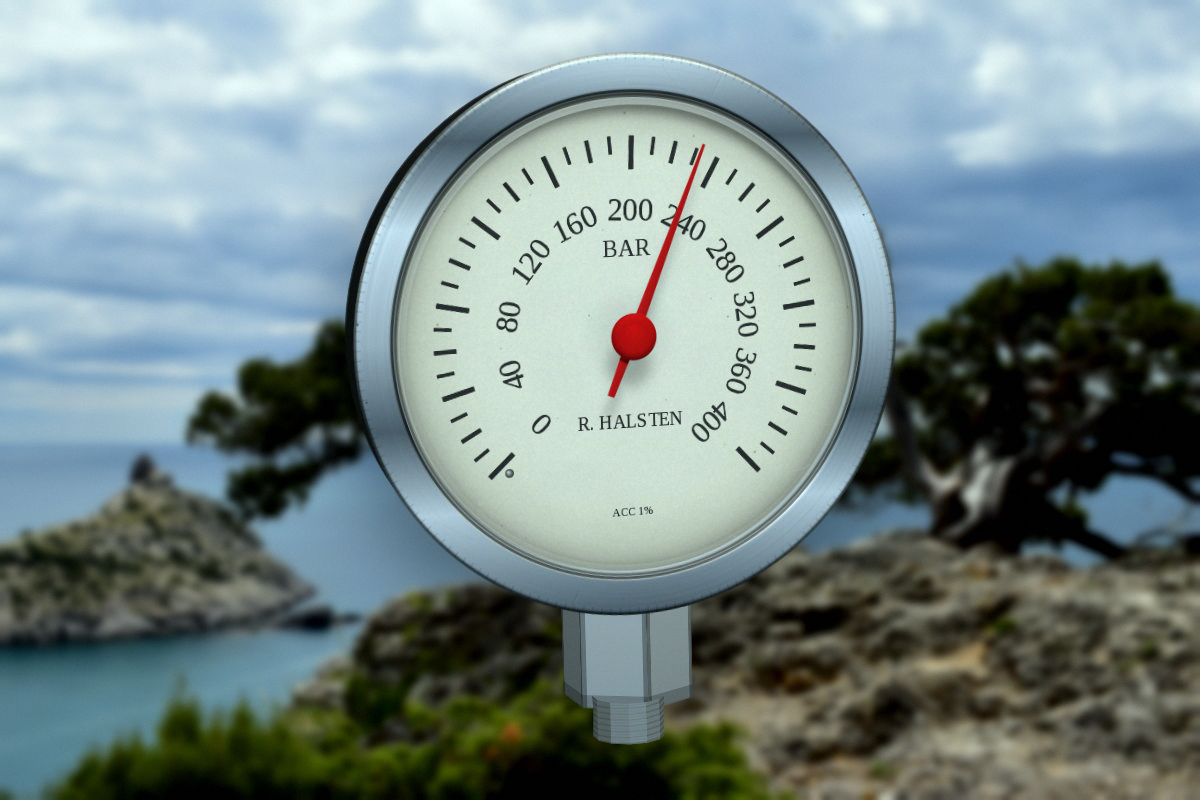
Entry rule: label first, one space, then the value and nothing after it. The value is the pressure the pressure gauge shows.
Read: 230 bar
